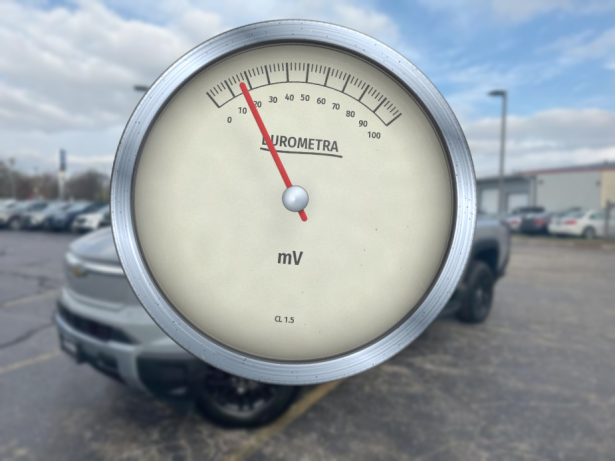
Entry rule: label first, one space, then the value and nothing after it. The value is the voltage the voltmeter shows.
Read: 16 mV
